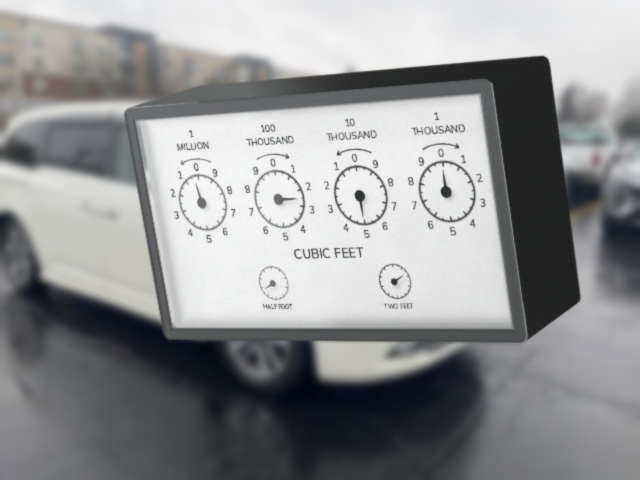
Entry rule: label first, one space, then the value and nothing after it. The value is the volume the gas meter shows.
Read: 25000 ft³
